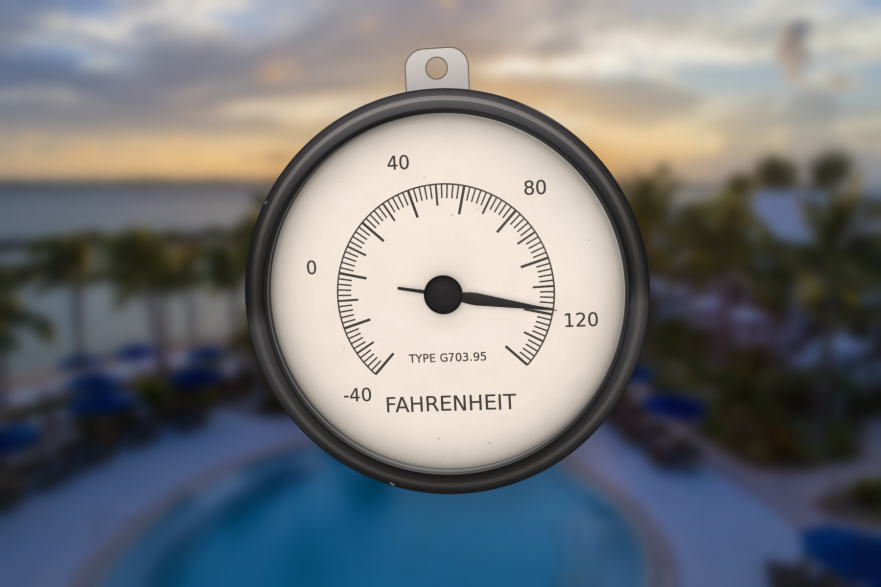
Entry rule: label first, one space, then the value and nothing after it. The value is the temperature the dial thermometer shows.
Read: 118 °F
